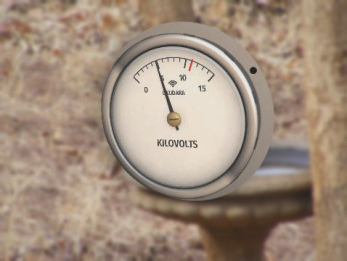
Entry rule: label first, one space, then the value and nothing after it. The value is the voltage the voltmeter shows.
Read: 5 kV
